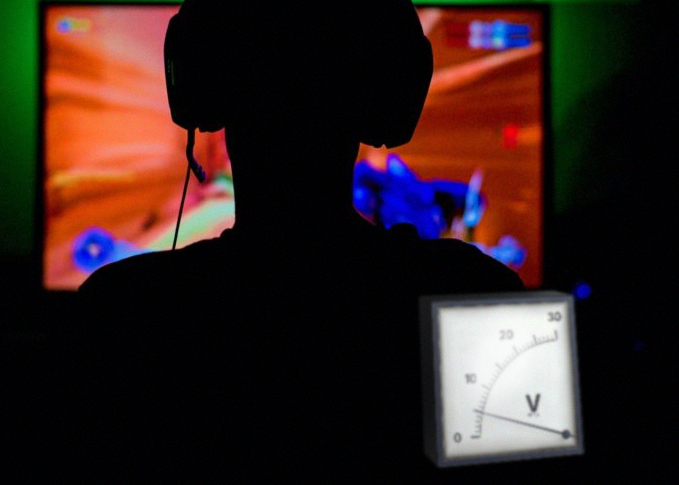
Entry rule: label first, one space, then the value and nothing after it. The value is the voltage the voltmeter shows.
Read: 5 V
